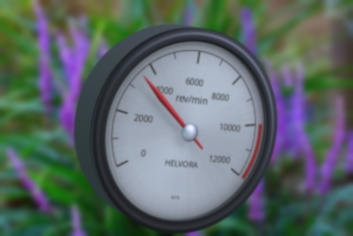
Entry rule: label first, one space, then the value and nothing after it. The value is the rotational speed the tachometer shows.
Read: 3500 rpm
